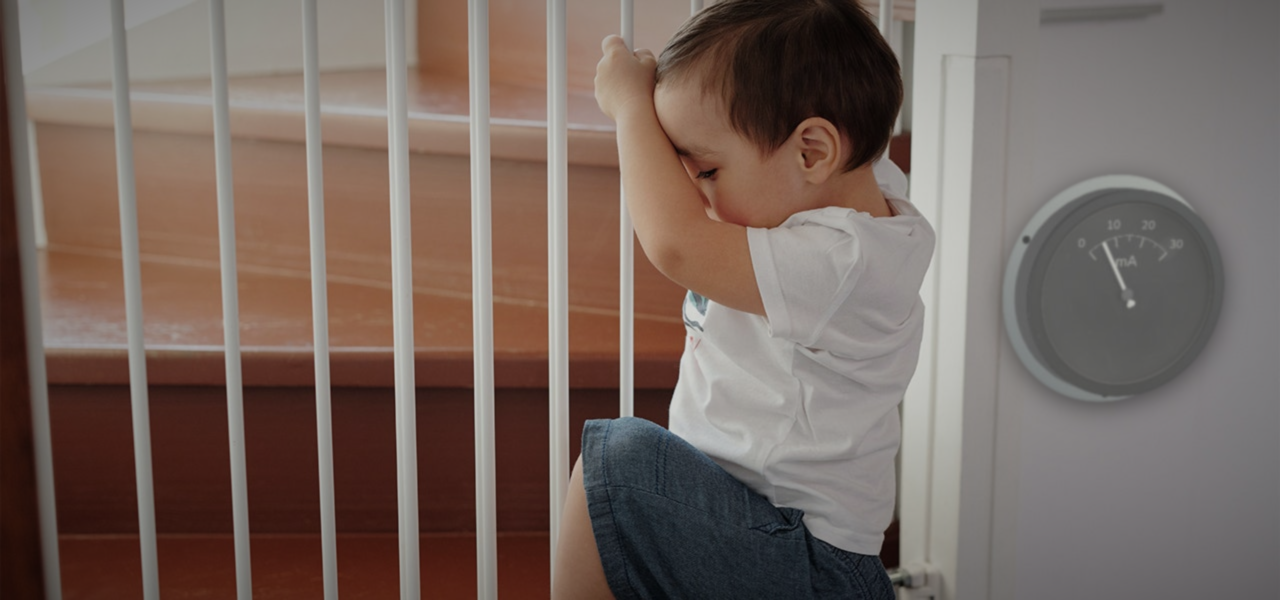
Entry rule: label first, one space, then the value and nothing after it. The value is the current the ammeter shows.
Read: 5 mA
